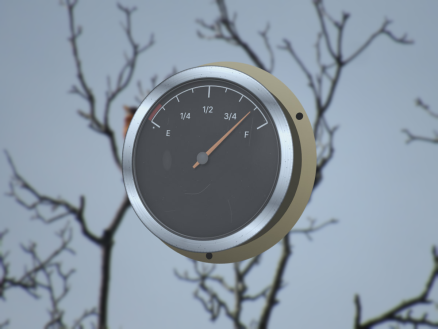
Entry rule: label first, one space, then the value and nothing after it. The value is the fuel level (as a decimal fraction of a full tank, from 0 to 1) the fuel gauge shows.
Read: 0.875
